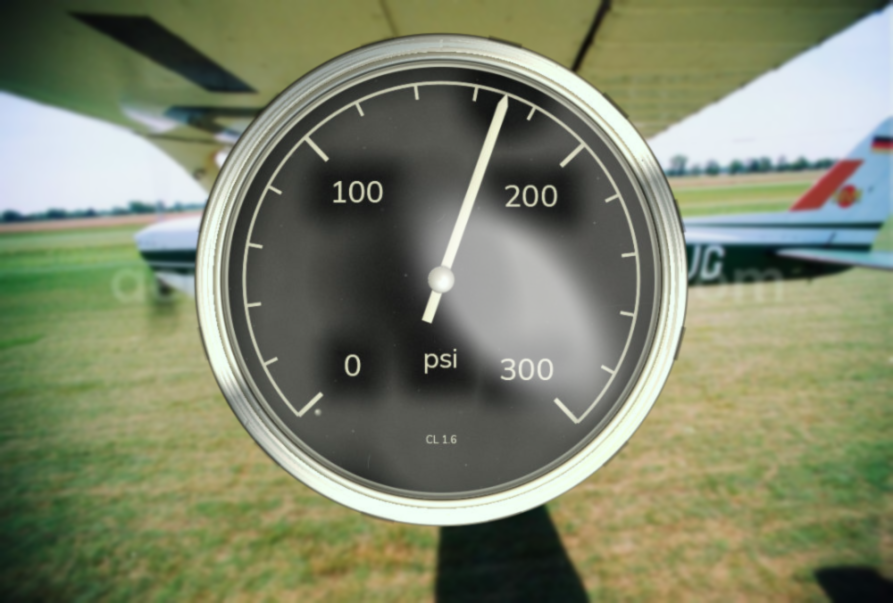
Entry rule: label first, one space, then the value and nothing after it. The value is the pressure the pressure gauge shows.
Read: 170 psi
